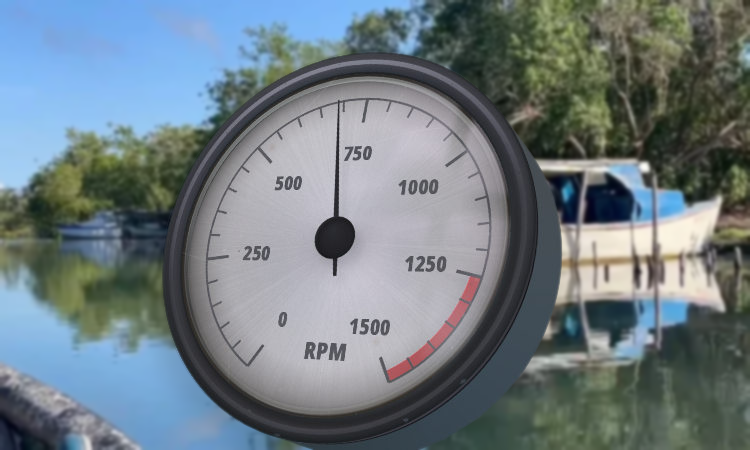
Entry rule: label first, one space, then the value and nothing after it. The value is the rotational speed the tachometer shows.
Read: 700 rpm
